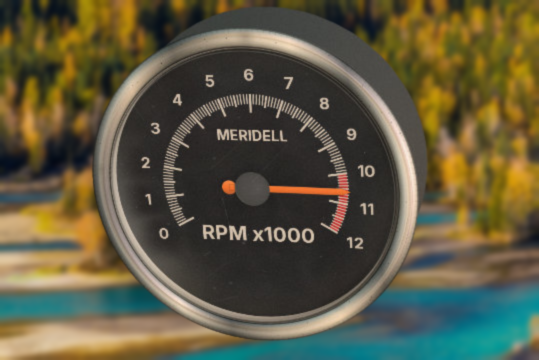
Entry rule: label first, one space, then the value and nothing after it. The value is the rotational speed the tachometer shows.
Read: 10500 rpm
